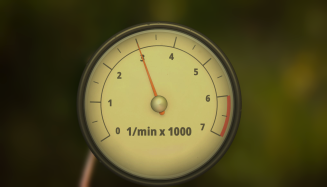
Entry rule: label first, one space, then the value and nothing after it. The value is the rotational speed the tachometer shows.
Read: 3000 rpm
